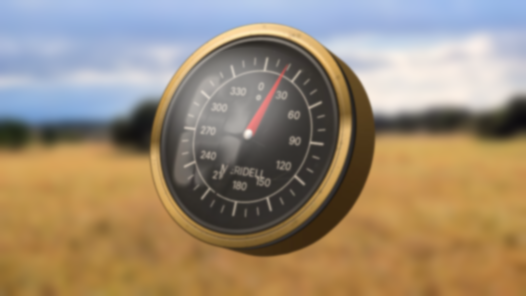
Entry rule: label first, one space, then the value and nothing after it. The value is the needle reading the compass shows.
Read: 20 °
